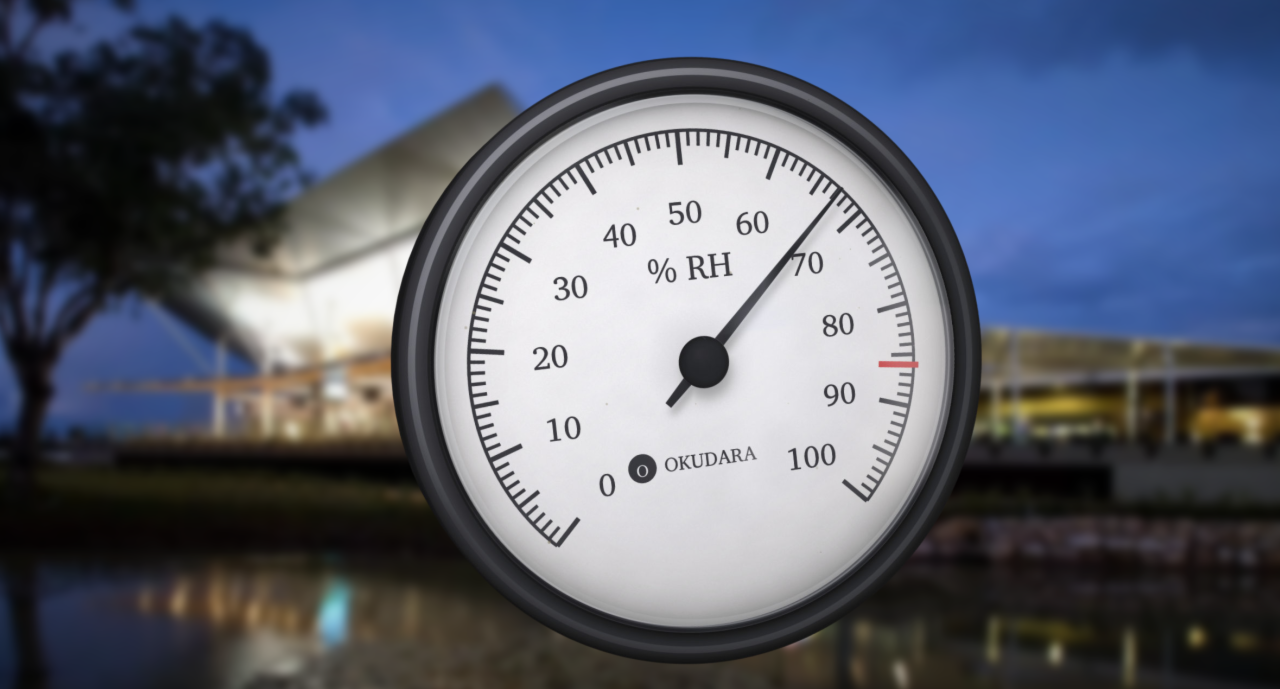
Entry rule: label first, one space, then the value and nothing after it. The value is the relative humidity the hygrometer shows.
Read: 67 %
